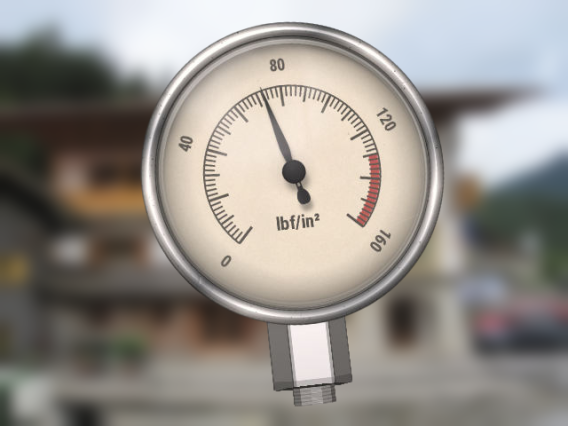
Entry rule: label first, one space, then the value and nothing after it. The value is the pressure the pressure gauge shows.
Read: 72 psi
